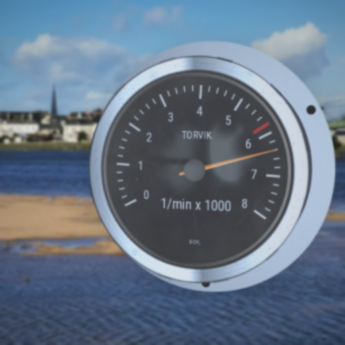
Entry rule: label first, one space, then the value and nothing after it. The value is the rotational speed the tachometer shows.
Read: 6400 rpm
